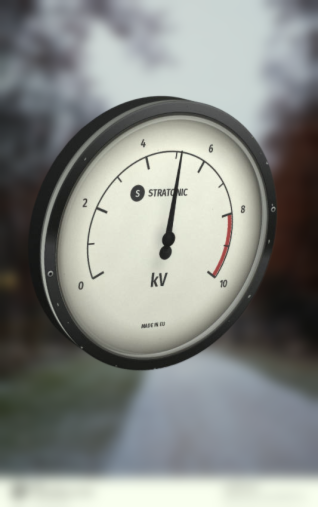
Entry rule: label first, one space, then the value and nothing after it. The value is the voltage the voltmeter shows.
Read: 5 kV
